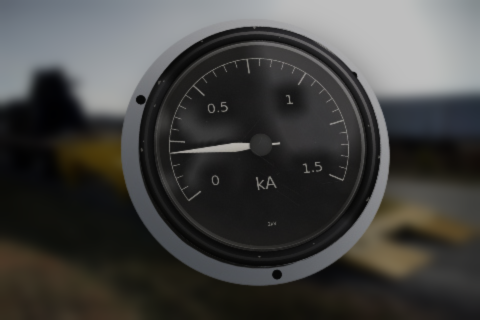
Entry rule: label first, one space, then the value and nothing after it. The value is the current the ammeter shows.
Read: 0.2 kA
